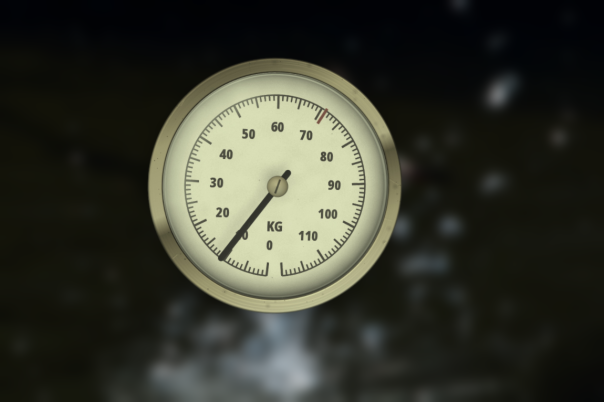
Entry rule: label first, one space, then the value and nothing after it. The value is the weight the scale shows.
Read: 11 kg
